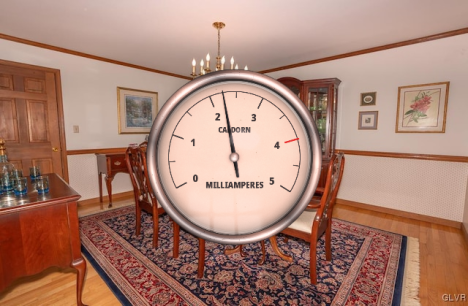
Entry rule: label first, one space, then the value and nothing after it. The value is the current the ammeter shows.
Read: 2.25 mA
